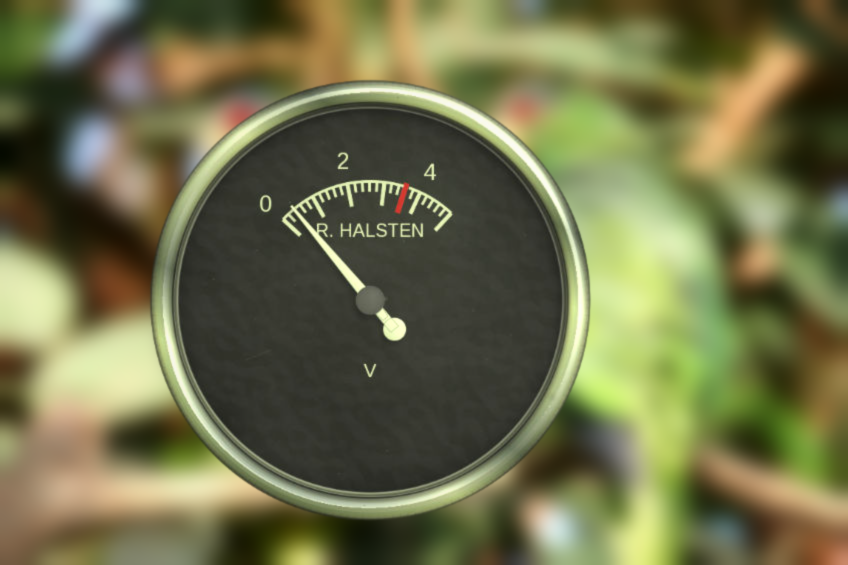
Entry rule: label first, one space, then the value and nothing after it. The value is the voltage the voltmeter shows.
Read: 0.4 V
